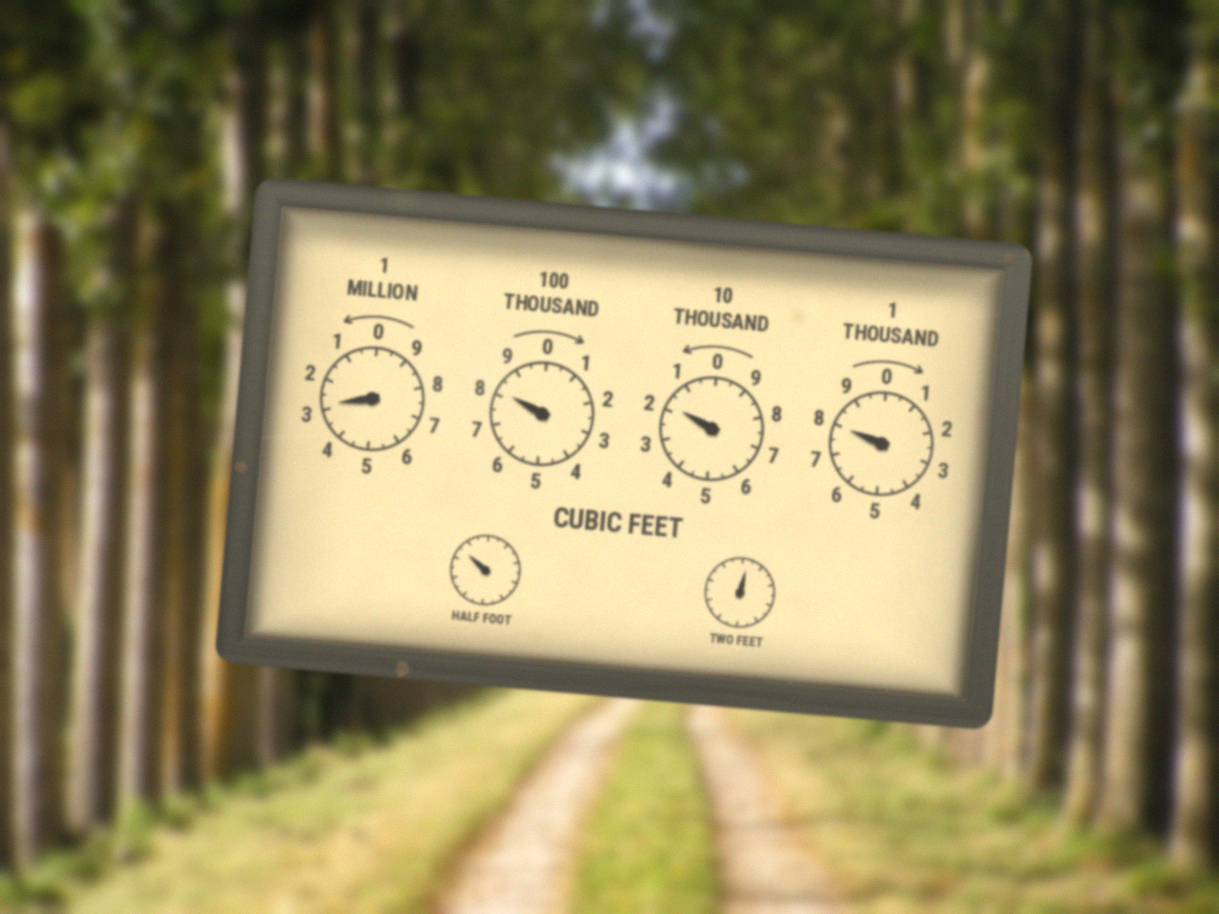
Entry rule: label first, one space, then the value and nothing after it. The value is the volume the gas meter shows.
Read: 281800 ft³
